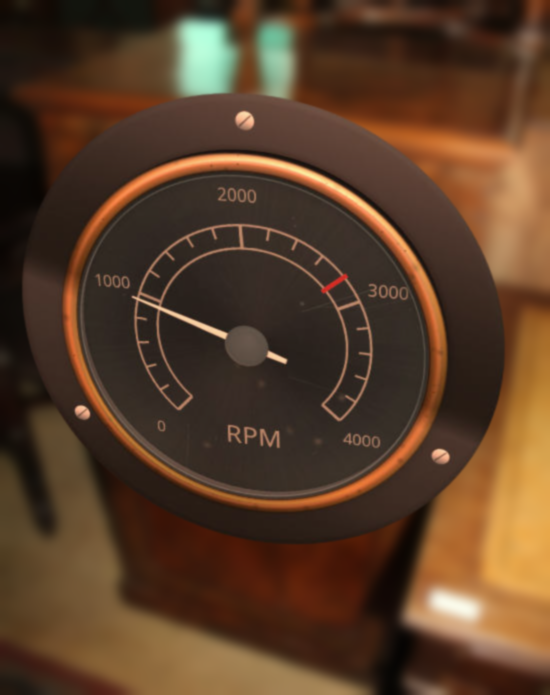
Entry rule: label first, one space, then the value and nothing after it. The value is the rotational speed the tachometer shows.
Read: 1000 rpm
